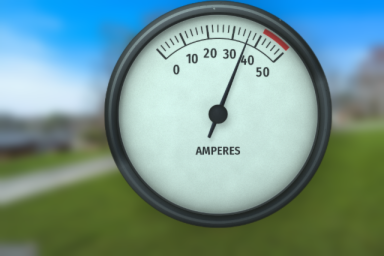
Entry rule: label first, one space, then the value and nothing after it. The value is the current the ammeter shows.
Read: 36 A
